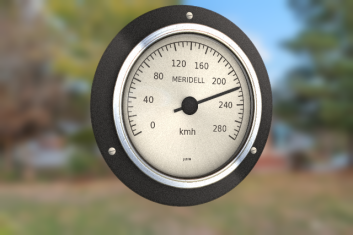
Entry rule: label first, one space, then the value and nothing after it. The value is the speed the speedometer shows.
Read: 220 km/h
